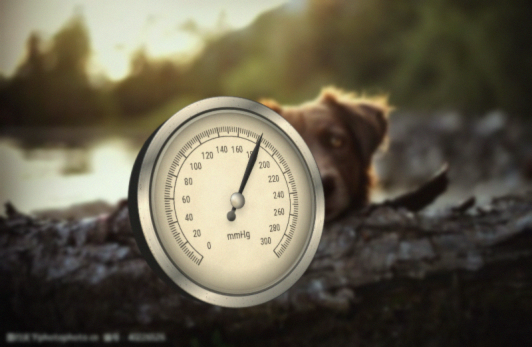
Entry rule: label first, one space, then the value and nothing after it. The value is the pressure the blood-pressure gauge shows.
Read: 180 mmHg
